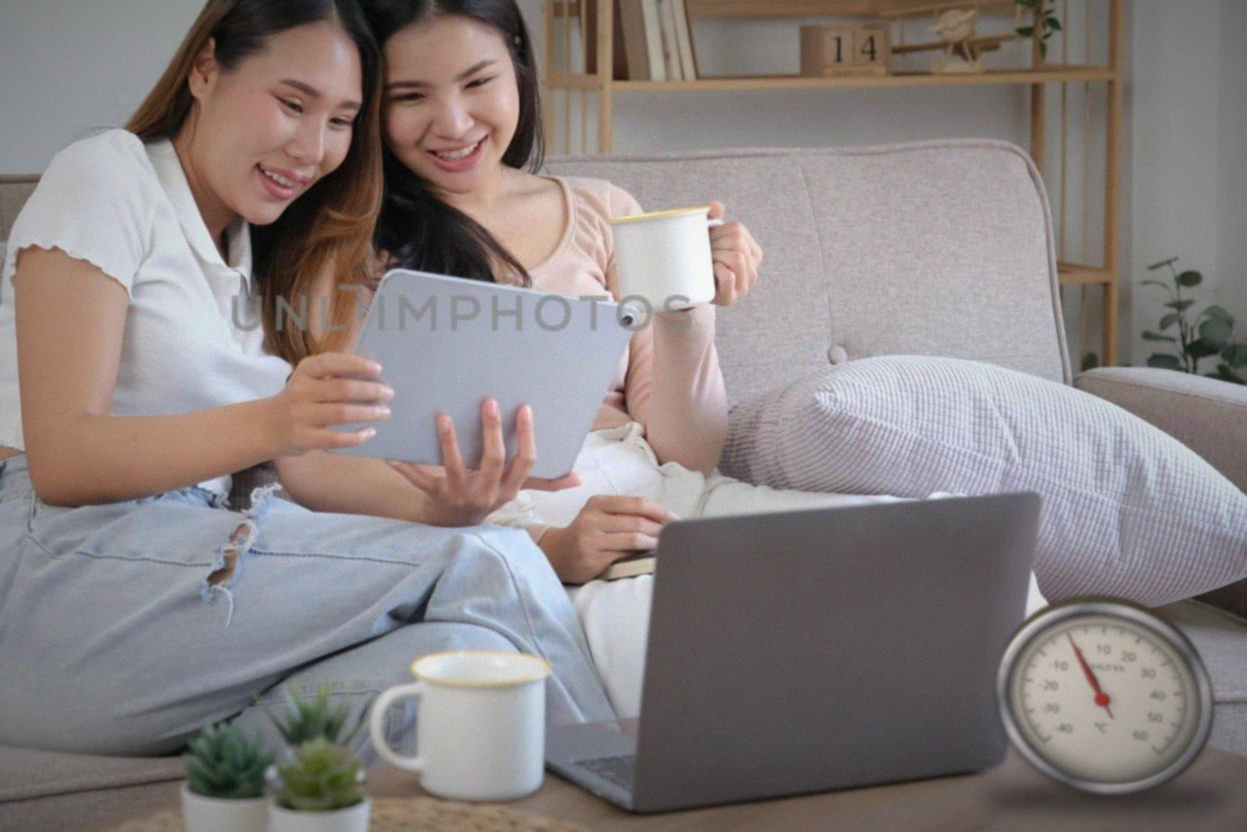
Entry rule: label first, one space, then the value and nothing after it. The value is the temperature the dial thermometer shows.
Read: 0 °C
